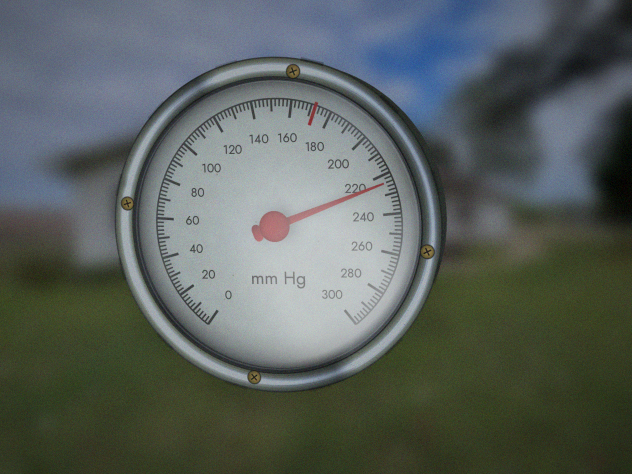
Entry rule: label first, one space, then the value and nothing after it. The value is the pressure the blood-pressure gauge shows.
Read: 224 mmHg
